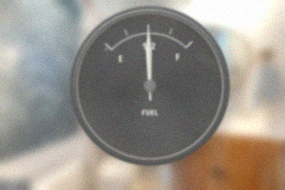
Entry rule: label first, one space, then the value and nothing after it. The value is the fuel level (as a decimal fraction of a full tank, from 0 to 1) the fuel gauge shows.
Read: 0.5
